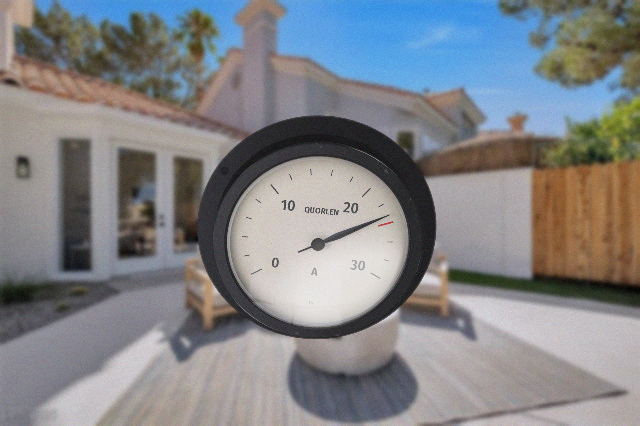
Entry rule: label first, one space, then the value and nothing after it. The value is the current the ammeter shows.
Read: 23 A
